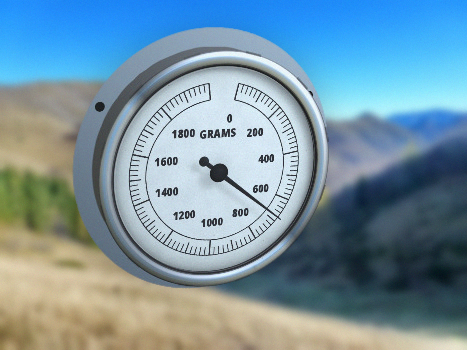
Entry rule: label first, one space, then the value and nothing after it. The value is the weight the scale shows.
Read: 680 g
